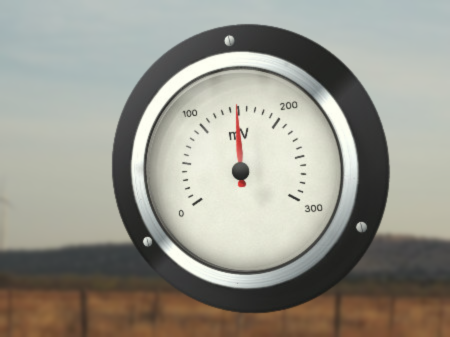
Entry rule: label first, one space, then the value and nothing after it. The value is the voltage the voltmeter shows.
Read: 150 mV
